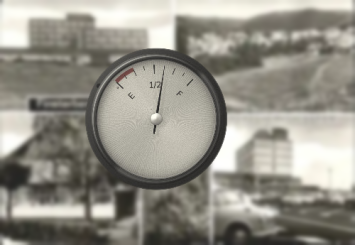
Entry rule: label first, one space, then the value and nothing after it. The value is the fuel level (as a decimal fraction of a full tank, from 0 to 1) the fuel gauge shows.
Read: 0.625
